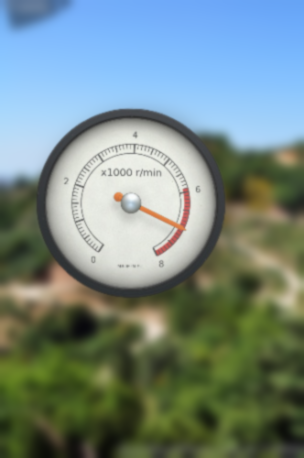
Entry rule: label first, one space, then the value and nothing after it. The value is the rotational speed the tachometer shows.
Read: 7000 rpm
